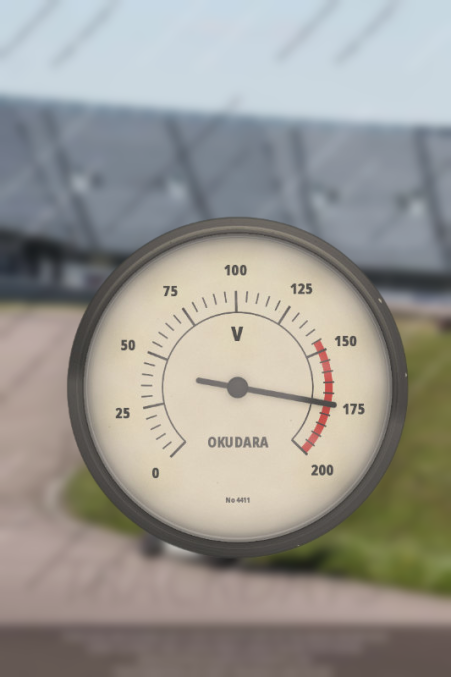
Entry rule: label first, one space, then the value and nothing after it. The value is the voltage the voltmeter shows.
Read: 175 V
